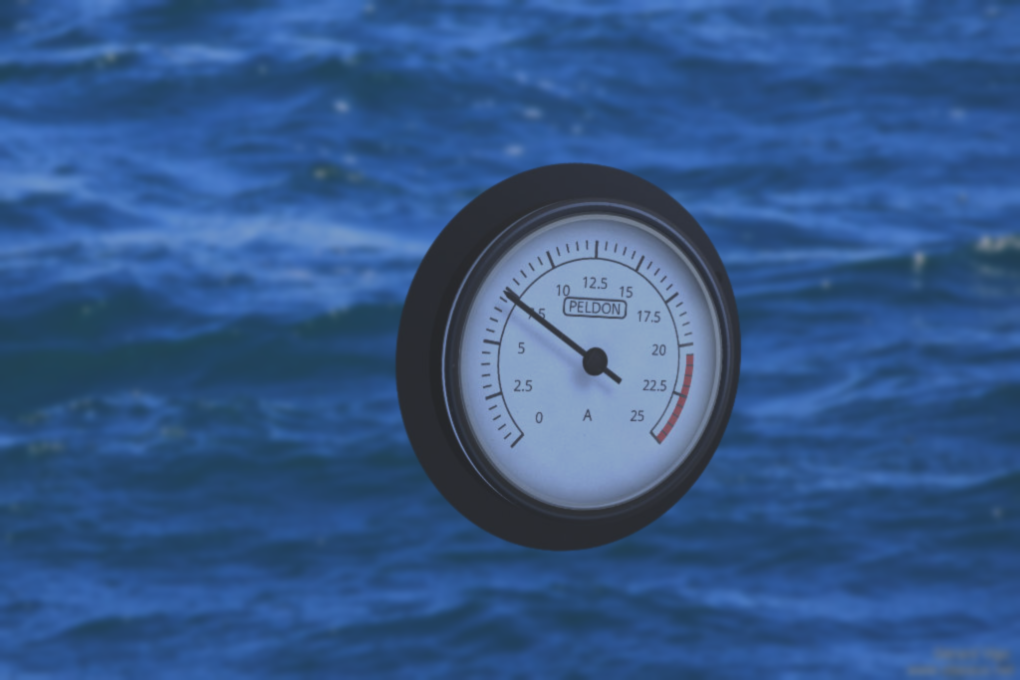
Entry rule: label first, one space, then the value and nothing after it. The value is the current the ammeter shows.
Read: 7.25 A
